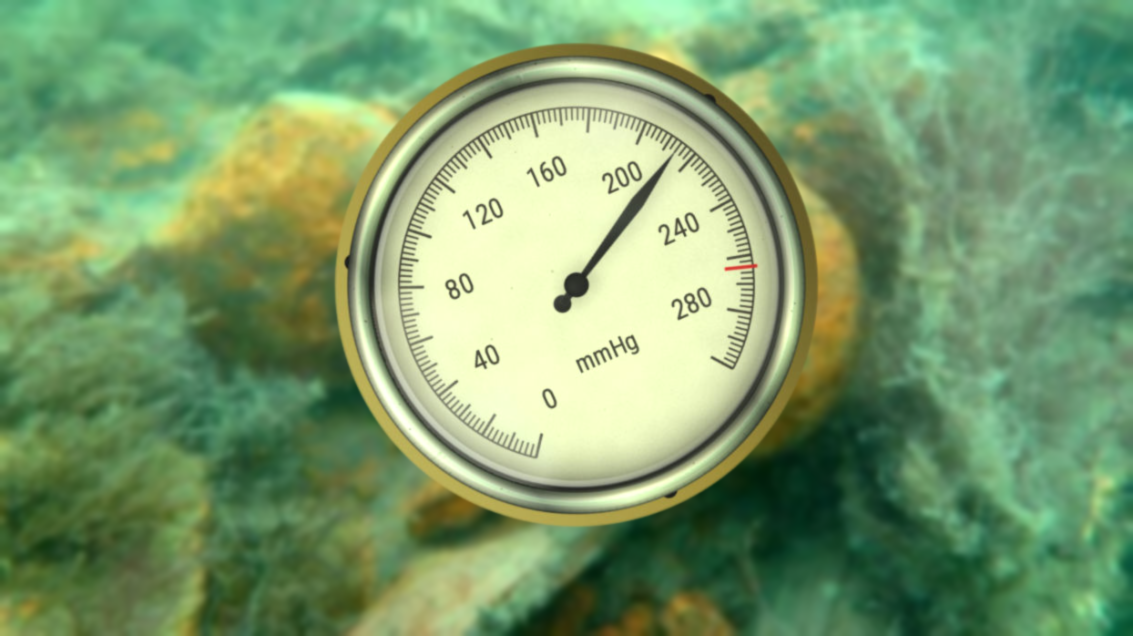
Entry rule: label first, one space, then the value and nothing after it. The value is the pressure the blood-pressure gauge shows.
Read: 214 mmHg
